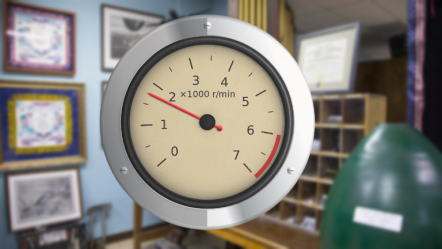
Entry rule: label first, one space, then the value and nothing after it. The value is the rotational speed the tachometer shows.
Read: 1750 rpm
